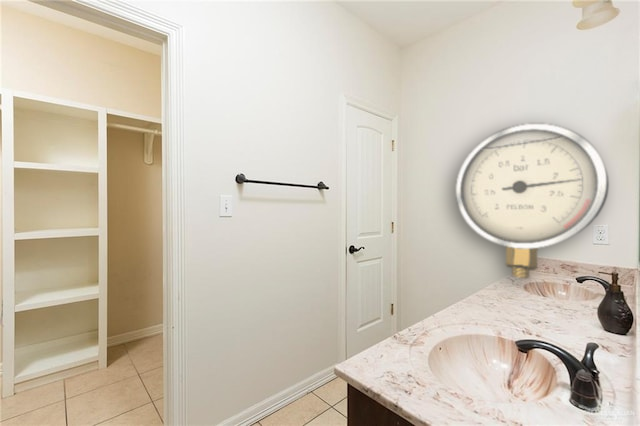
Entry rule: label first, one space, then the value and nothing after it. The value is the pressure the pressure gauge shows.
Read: 2.2 bar
